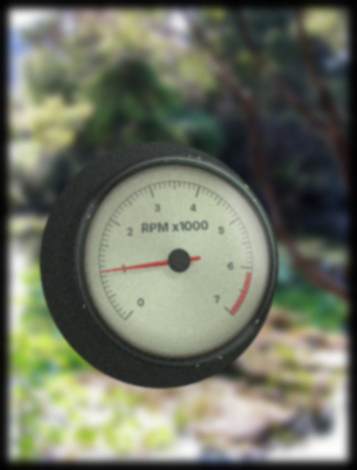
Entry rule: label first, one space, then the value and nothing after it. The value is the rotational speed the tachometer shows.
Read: 1000 rpm
